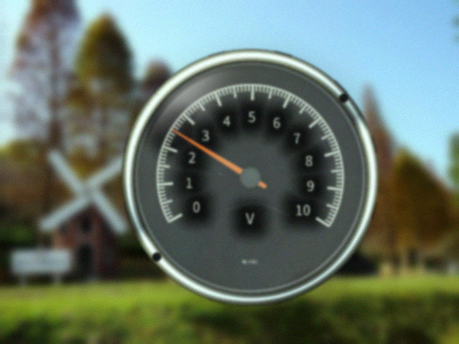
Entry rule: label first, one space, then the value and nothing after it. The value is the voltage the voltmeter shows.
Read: 2.5 V
